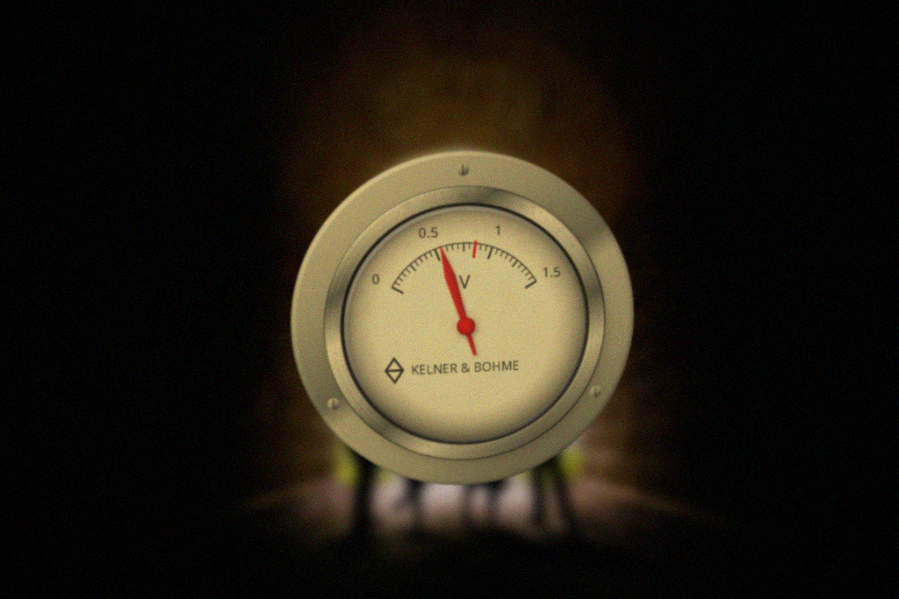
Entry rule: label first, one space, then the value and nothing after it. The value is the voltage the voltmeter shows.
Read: 0.55 V
